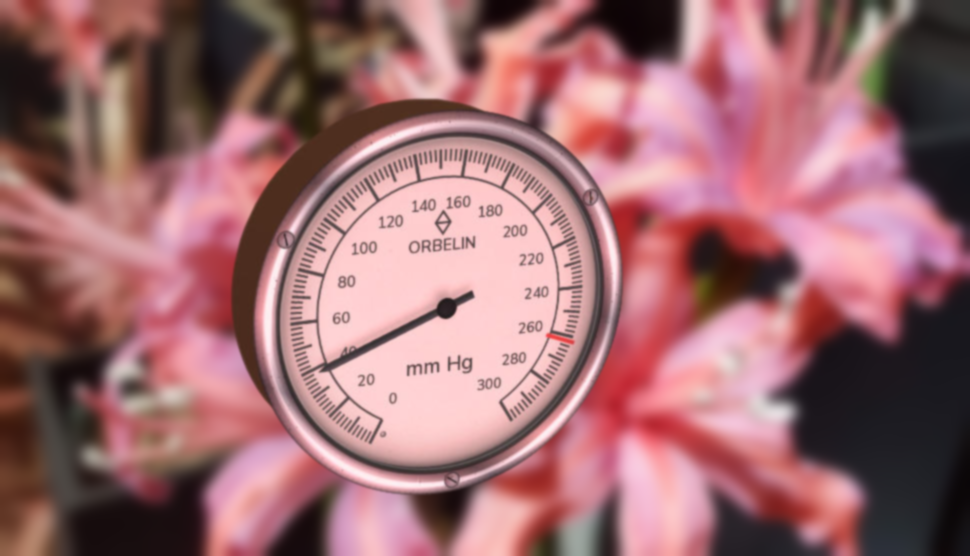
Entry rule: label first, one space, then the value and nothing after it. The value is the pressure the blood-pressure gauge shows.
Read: 40 mmHg
